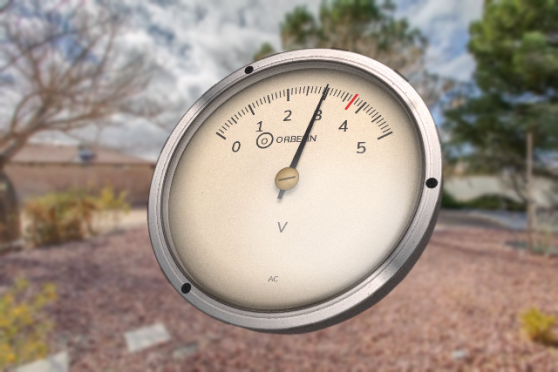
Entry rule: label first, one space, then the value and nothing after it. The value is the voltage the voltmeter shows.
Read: 3 V
